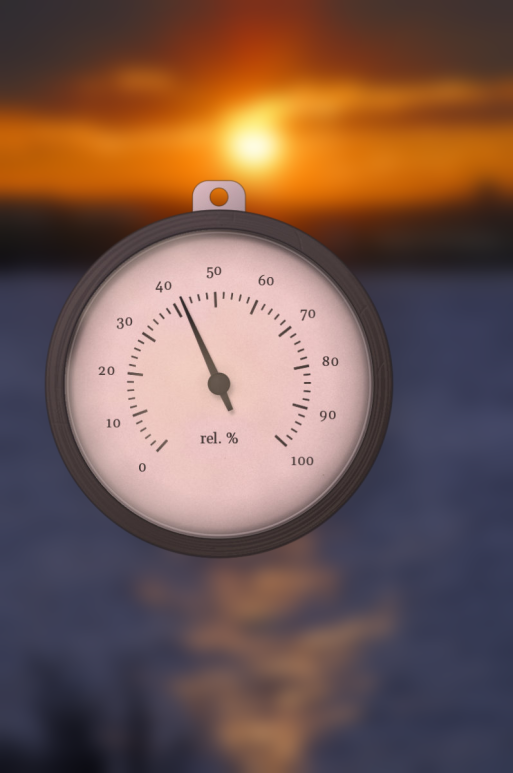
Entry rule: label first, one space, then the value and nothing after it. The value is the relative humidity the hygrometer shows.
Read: 42 %
